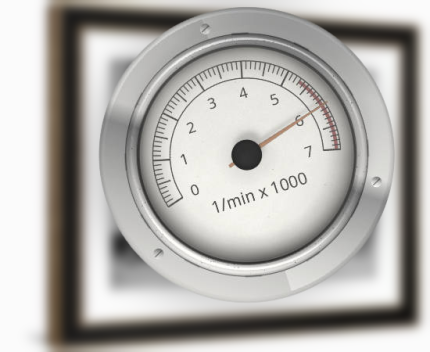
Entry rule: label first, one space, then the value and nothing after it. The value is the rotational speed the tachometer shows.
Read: 6000 rpm
